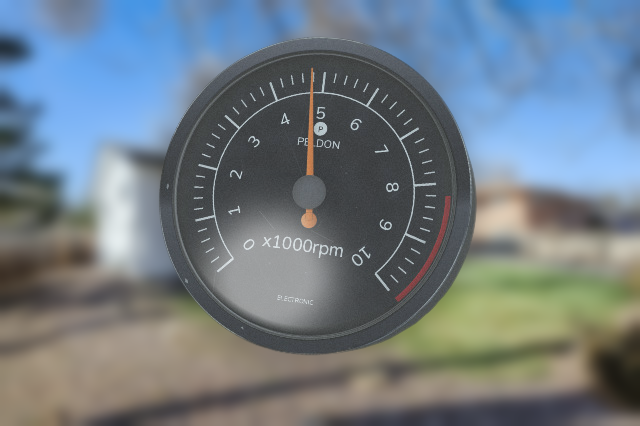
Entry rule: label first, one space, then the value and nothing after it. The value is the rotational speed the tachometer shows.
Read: 4800 rpm
